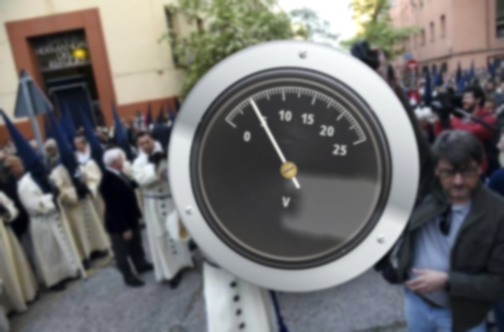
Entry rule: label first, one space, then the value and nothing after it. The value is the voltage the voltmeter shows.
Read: 5 V
